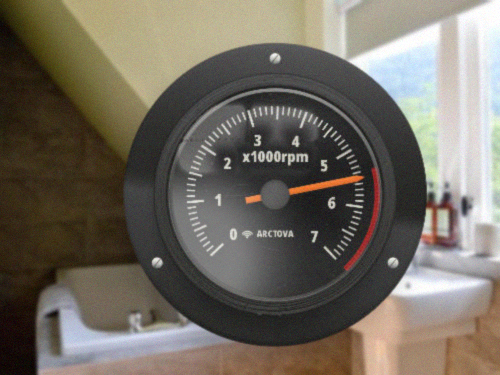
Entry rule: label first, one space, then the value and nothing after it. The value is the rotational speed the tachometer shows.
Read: 5500 rpm
